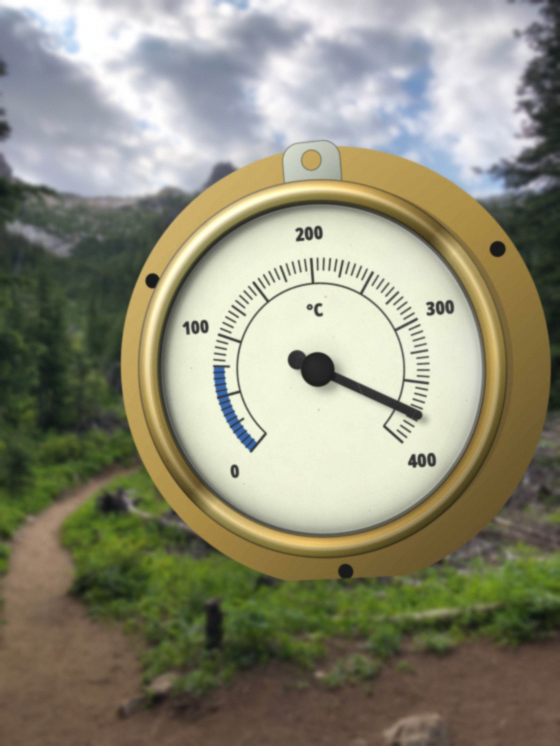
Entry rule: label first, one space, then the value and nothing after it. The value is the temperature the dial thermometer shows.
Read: 375 °C
